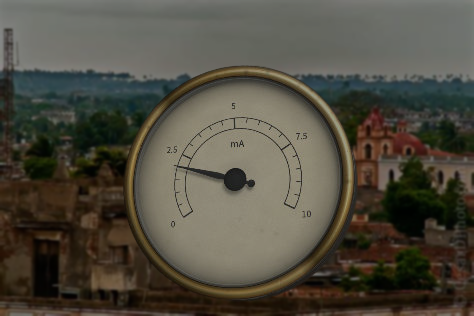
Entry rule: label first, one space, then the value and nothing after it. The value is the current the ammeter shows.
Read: 2 mA
